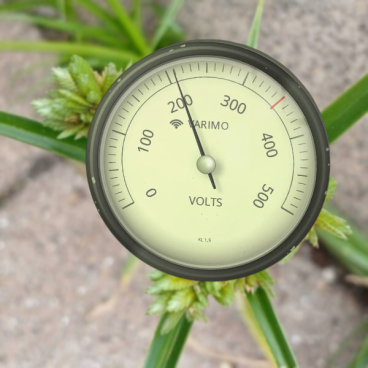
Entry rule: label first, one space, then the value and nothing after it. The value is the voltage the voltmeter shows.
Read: 210 V
